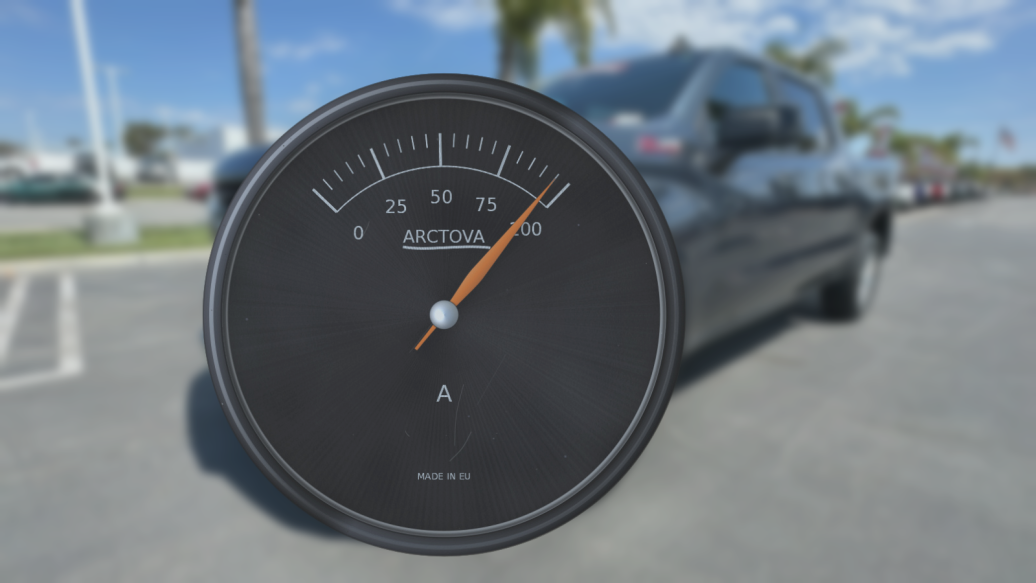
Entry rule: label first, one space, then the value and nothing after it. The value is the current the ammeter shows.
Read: 95 A
